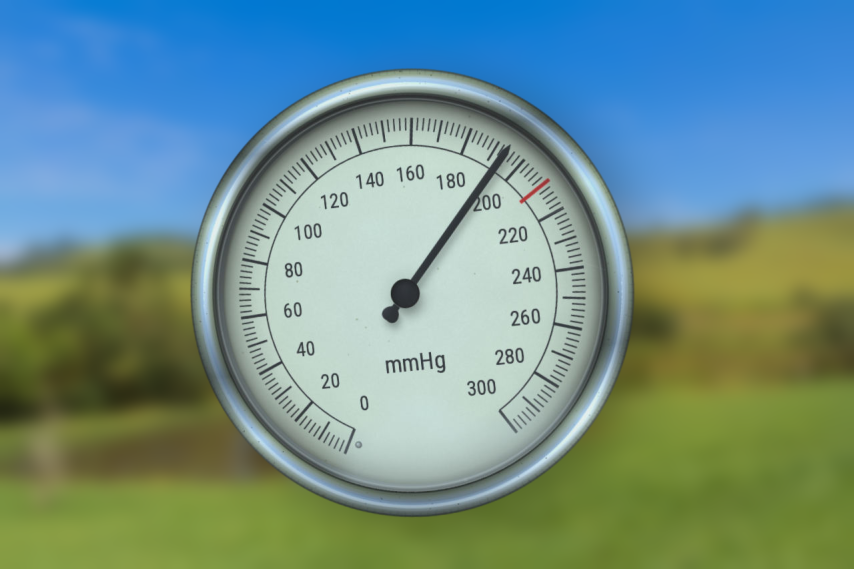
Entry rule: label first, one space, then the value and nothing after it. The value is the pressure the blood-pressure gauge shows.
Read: 194 mmHg
